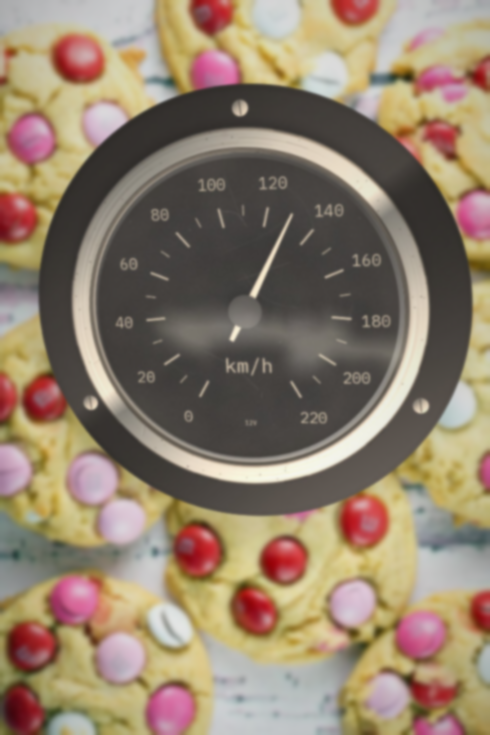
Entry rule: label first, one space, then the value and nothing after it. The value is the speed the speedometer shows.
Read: 130 km/h
